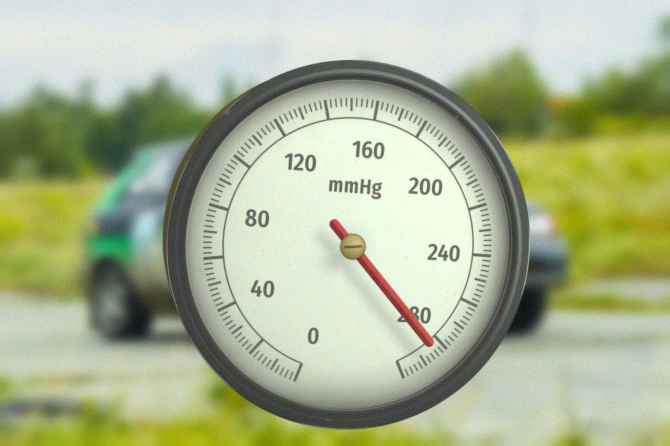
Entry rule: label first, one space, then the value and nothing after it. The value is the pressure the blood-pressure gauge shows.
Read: 284 mmHg
